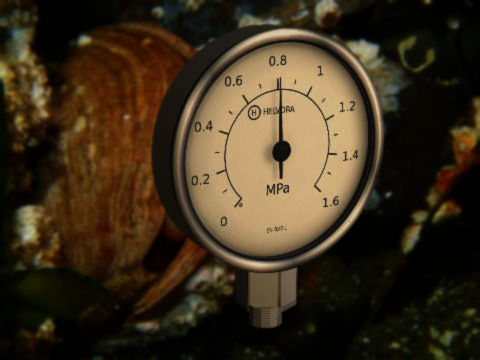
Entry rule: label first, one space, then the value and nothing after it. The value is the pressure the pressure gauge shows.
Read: 0.8 MPa
